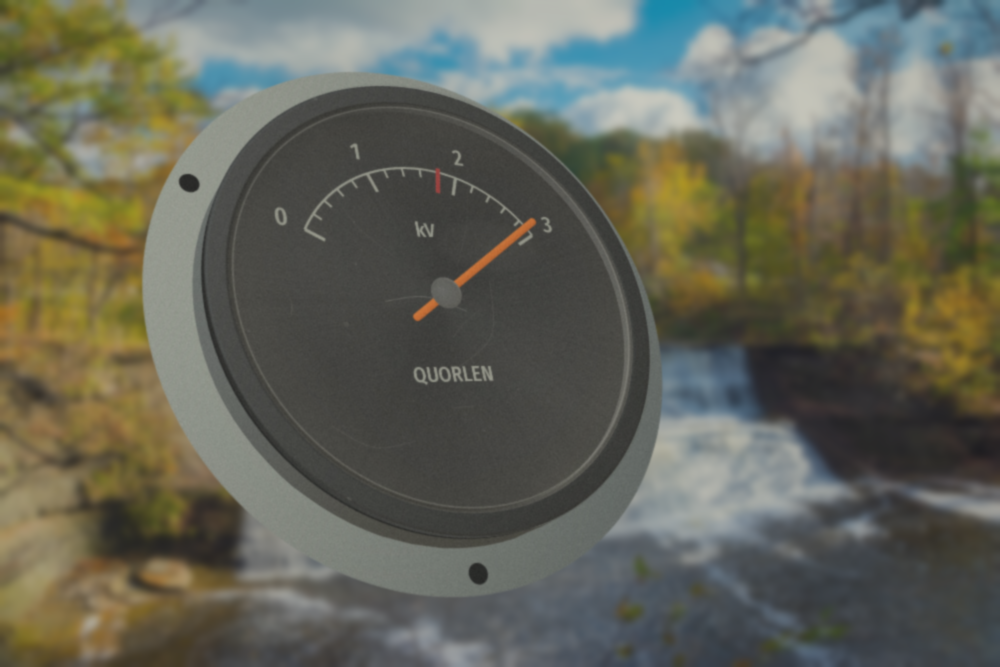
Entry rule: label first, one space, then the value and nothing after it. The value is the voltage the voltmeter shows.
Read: 2.9 kV
